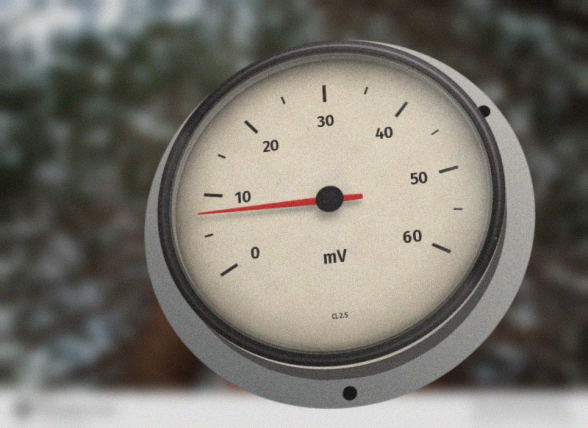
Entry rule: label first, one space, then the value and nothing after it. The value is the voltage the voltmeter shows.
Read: 7.5 mV
